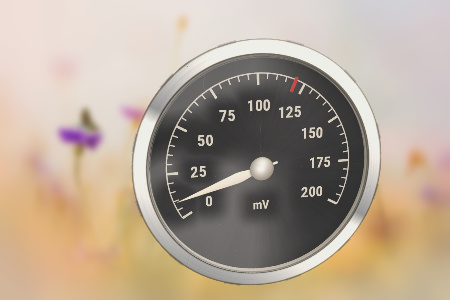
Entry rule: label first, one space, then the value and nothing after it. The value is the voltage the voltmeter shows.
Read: 10 mV
